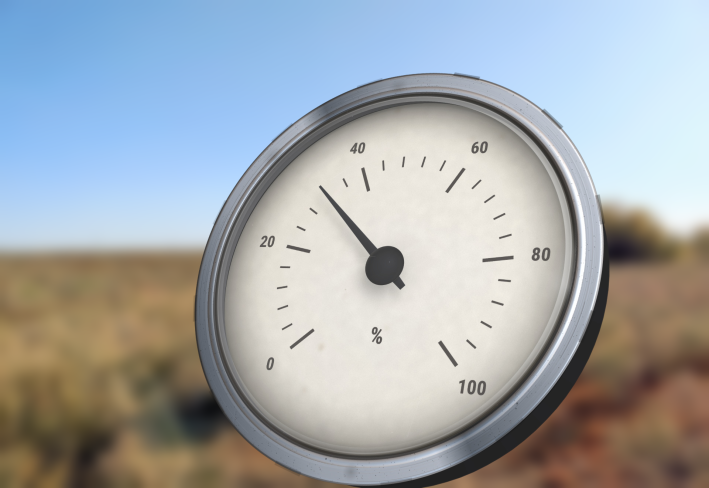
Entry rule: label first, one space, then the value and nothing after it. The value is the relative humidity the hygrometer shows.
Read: 32 %
